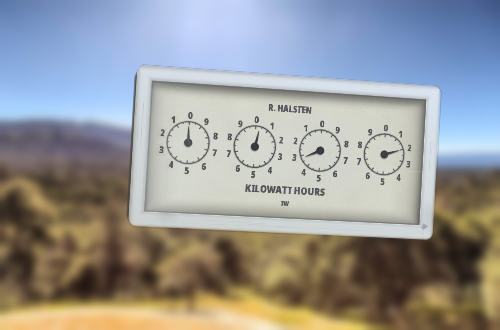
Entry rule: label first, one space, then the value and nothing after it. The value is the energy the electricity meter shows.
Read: 32 kWh
